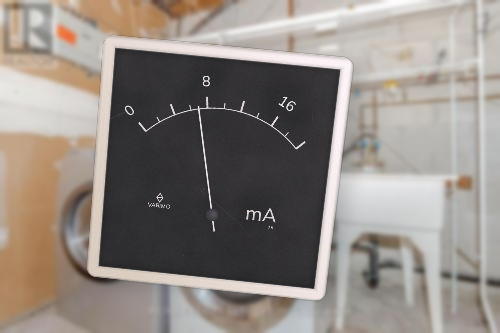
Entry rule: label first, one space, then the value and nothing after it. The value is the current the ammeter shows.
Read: 7 mA
